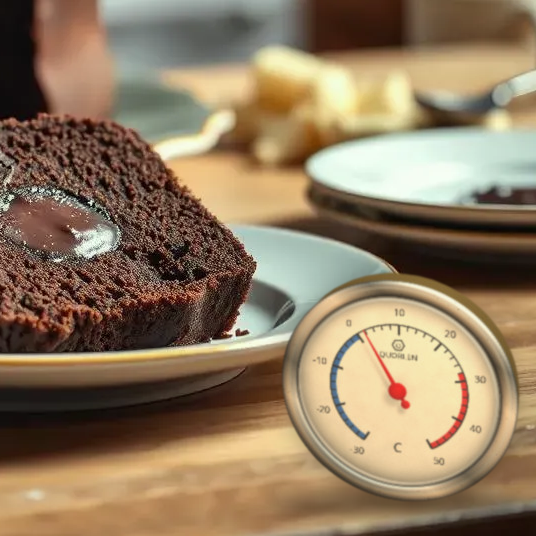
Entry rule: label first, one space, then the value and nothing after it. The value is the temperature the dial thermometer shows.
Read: 2 °C
